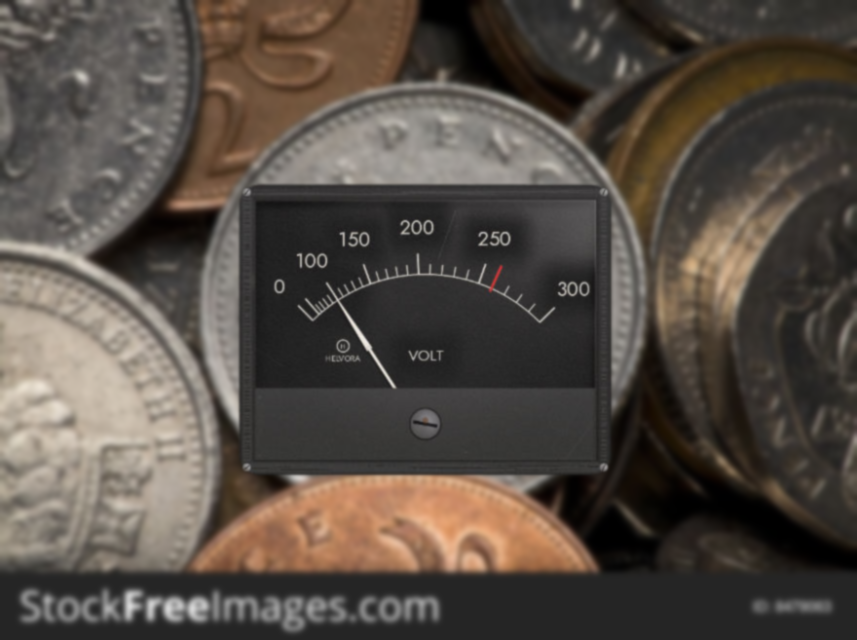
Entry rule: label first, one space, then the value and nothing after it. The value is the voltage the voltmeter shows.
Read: 100 V
